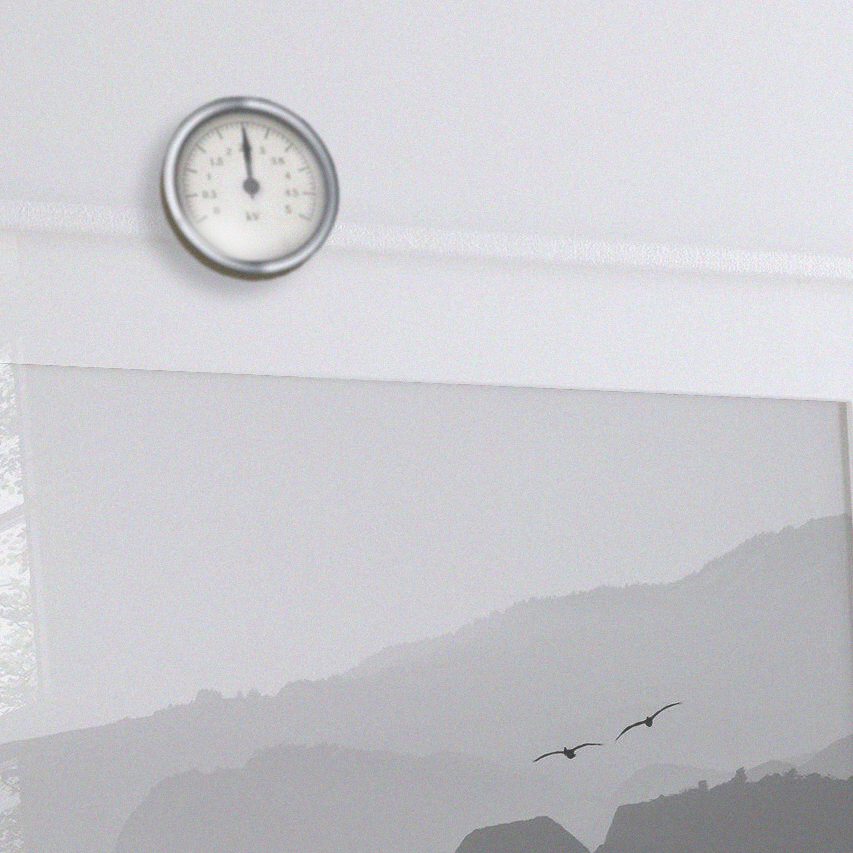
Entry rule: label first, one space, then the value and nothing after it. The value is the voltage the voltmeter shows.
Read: 2.5 kV
